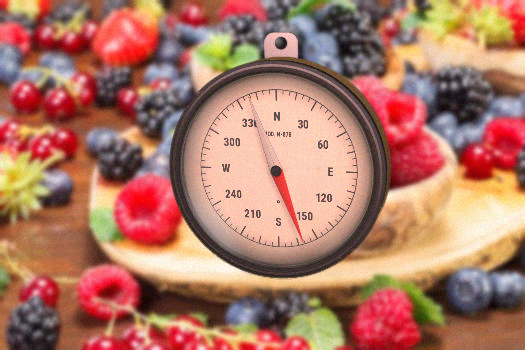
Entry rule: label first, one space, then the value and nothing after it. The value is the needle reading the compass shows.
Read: 160 °
